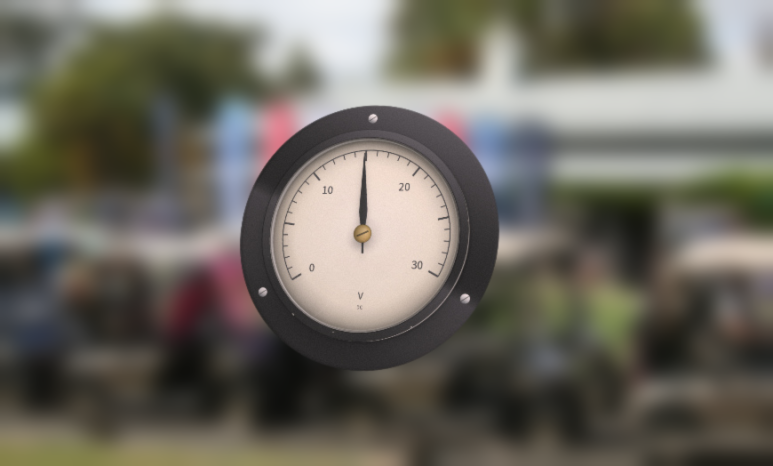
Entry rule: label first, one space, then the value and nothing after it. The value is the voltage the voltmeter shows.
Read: 15 V
